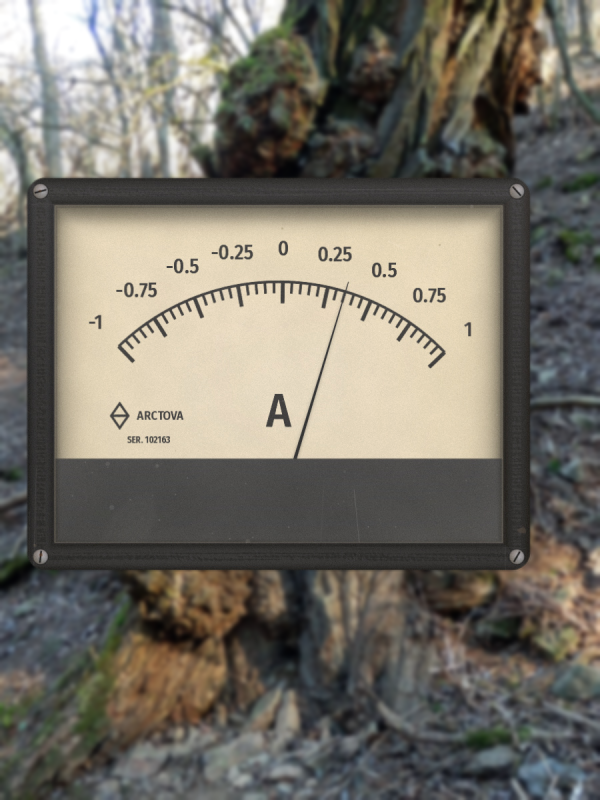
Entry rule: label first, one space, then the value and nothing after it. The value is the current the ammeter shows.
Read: 0.35 A
